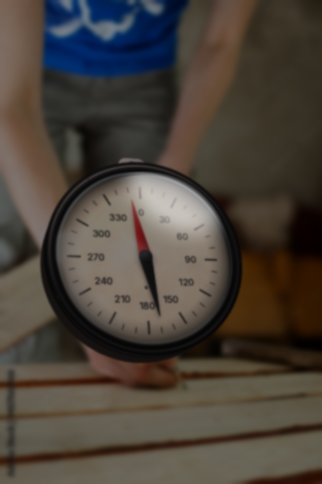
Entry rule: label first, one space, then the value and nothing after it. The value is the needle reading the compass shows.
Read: 350 °
